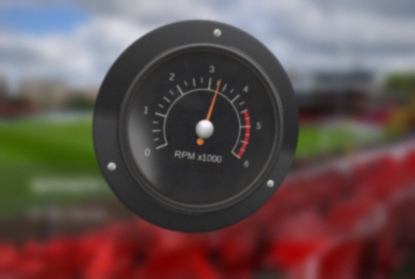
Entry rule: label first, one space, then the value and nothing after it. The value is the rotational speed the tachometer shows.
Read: 3250 rpm
